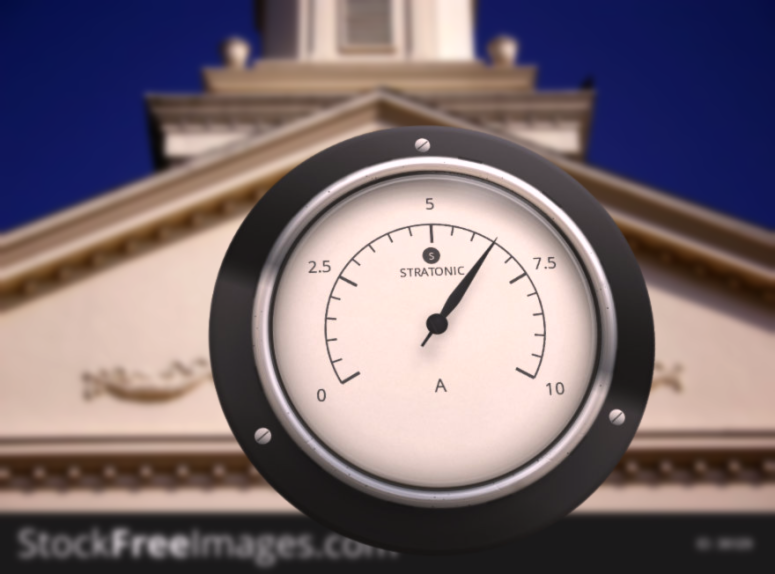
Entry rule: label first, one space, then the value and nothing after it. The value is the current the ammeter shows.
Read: 6.5 A
